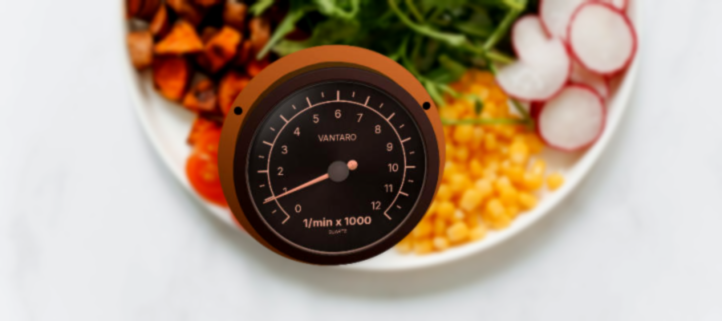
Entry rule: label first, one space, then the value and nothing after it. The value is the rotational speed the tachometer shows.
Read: 1000 rpm
